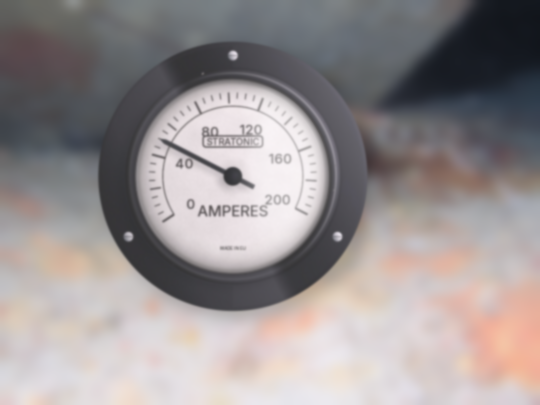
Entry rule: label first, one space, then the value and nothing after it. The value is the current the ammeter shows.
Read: 50 A
